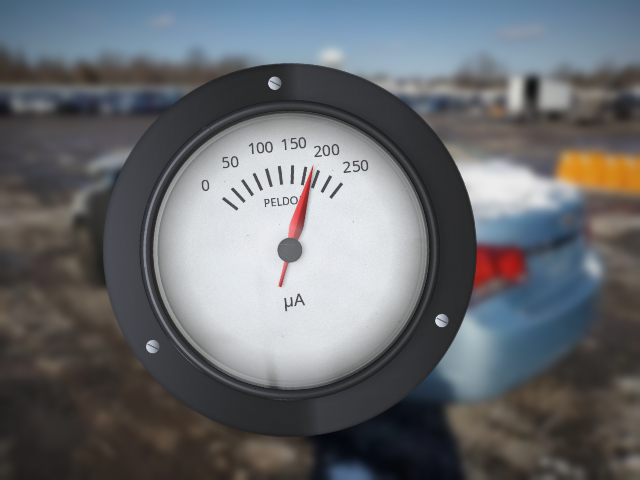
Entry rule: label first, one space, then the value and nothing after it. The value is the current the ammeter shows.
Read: 187.5 µA
